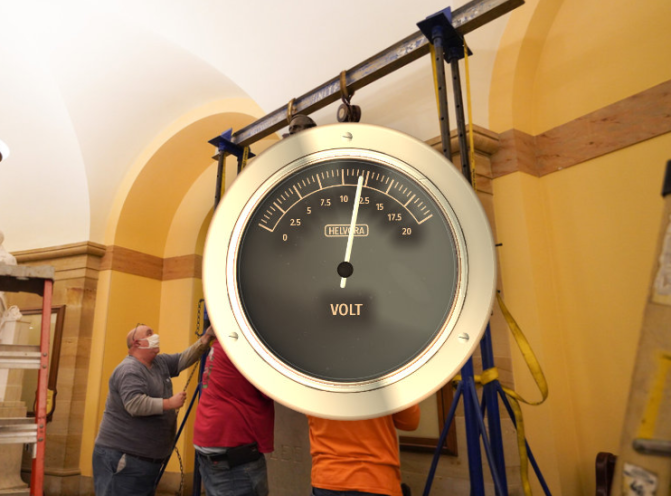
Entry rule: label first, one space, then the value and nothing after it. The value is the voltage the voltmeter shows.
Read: 12 V
